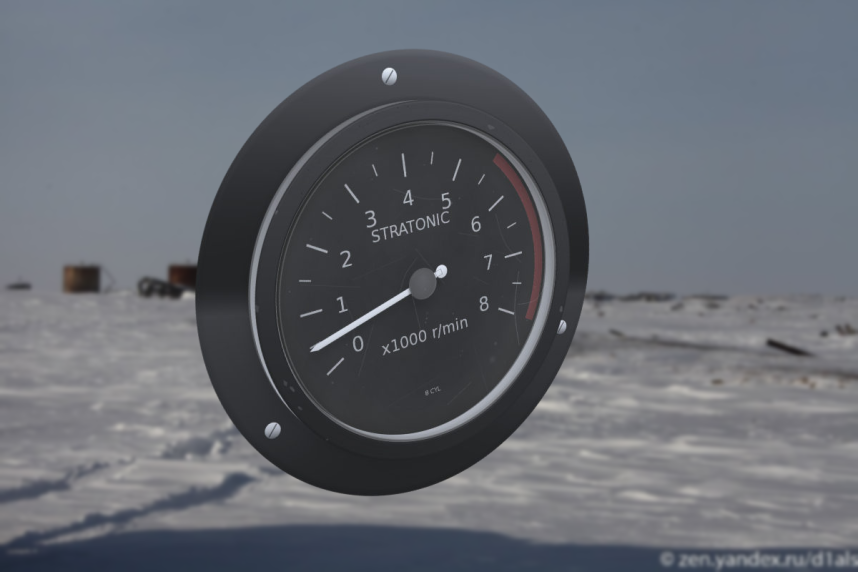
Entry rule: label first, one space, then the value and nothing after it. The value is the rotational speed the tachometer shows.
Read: 500 rpm
